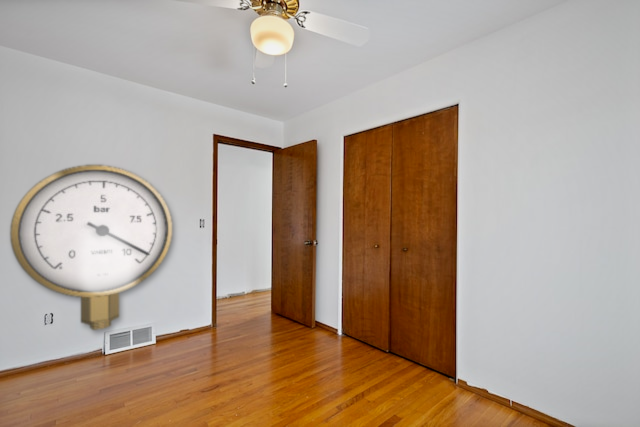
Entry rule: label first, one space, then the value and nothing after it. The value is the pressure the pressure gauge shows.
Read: 9.5 bar
